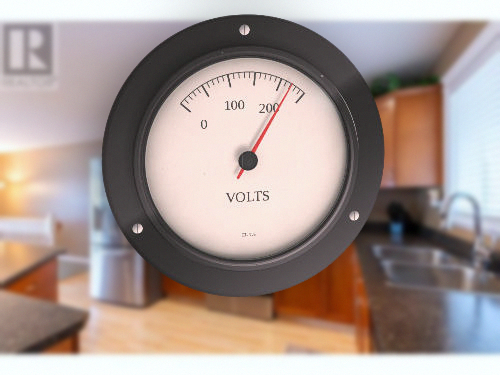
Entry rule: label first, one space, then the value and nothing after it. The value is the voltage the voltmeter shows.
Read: 220 V
